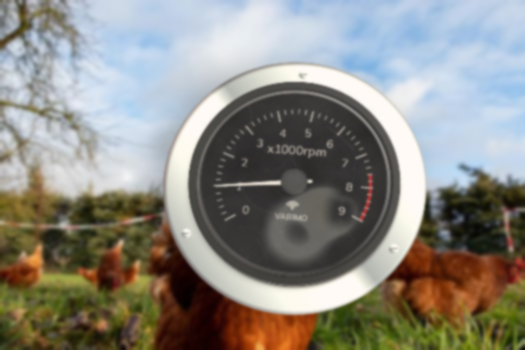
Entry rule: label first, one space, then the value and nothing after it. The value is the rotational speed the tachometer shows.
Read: 1000 rpm
